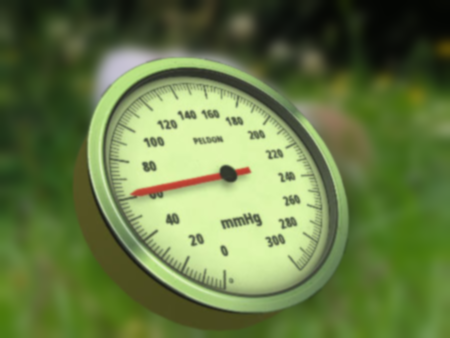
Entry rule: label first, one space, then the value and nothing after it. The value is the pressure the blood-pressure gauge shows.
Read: 60 mmHg
